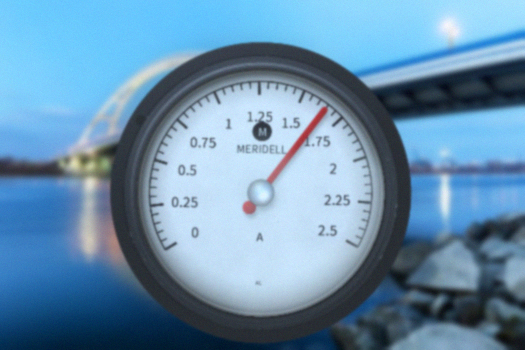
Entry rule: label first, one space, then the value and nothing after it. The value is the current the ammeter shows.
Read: 1.65 A
